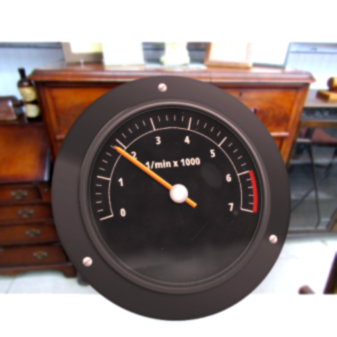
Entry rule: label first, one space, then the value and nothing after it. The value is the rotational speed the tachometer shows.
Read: 1800 rpm
